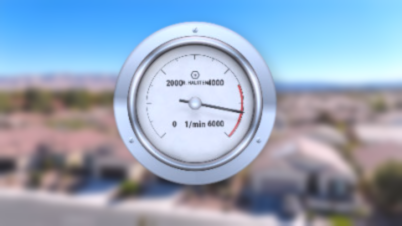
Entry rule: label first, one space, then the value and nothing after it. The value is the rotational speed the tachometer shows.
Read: 5250 rpm
